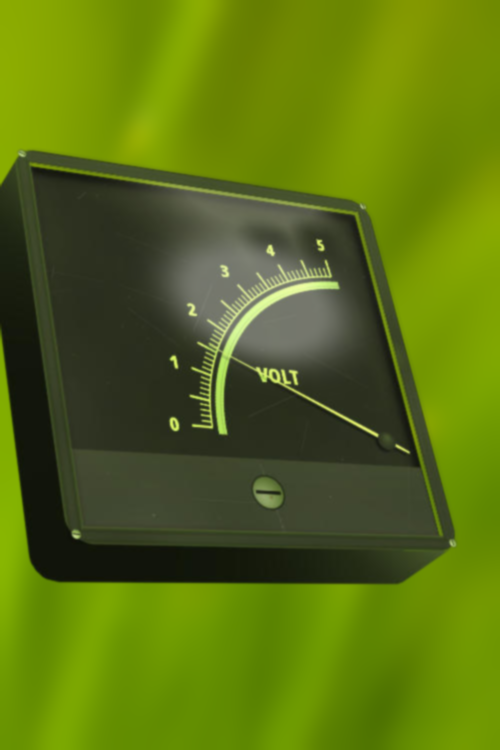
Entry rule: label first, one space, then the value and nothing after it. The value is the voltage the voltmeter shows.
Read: 1.5 V
